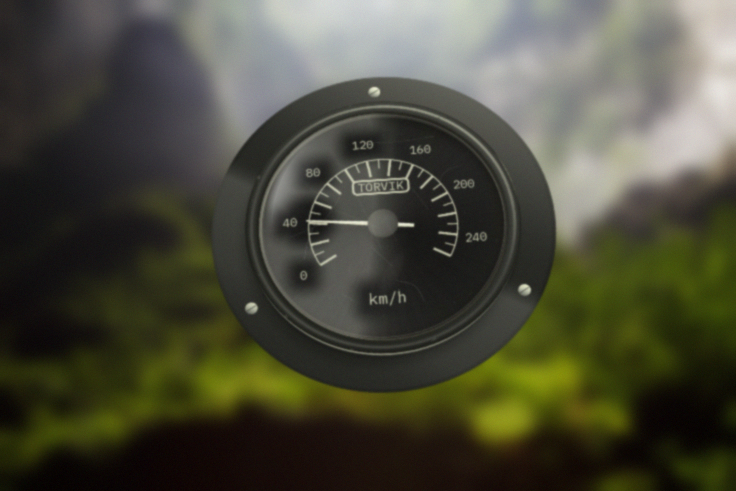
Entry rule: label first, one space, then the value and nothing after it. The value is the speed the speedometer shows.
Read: 40 km/h
